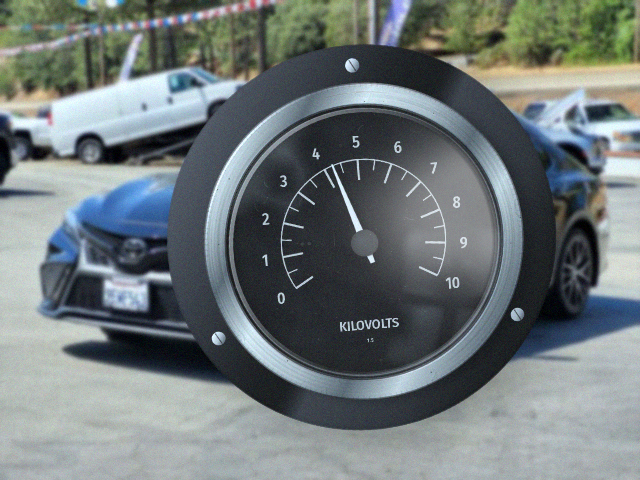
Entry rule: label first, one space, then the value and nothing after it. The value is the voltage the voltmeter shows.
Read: 4.25 kV
